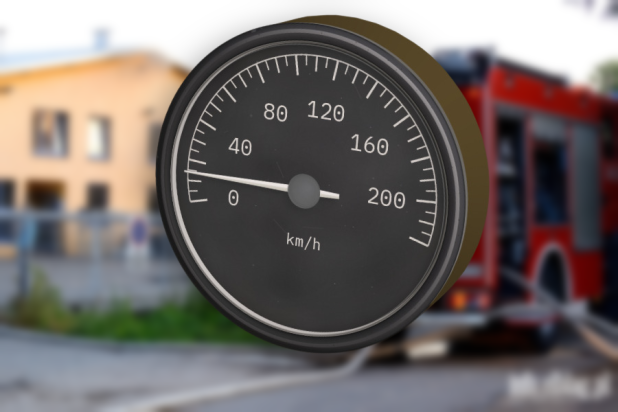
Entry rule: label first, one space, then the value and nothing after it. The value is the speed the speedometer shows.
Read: 15 km/h
